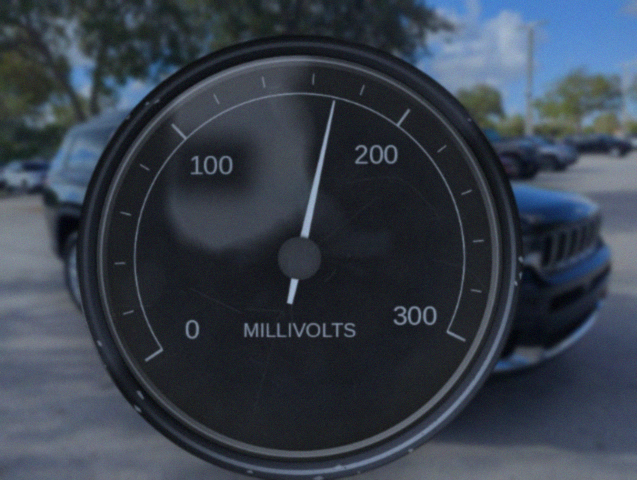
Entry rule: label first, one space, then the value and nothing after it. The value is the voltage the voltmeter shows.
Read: 170 mV
